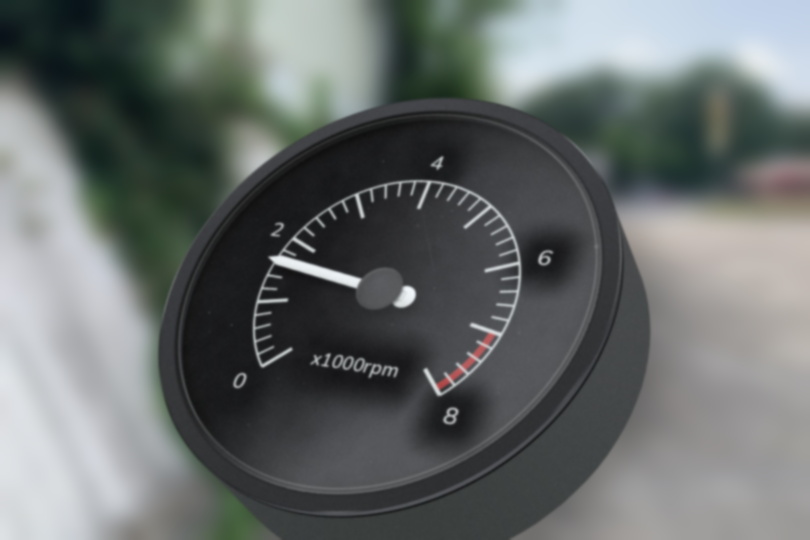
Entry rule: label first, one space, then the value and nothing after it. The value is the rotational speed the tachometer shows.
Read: 1600 rpm
